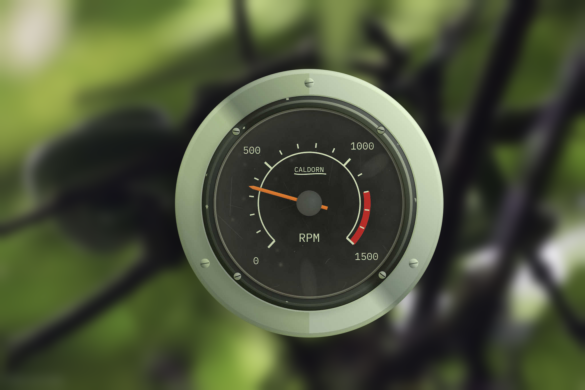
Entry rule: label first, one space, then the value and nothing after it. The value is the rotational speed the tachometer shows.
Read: 350 rpm
